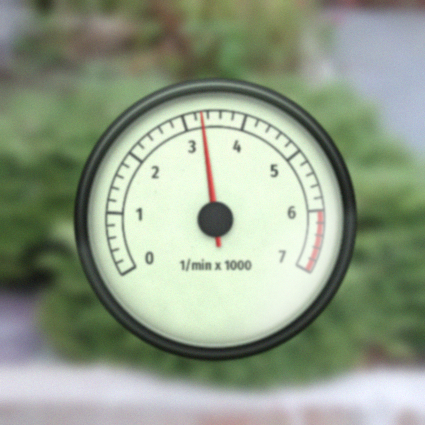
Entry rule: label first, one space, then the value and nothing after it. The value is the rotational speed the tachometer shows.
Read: 3300 rpm
